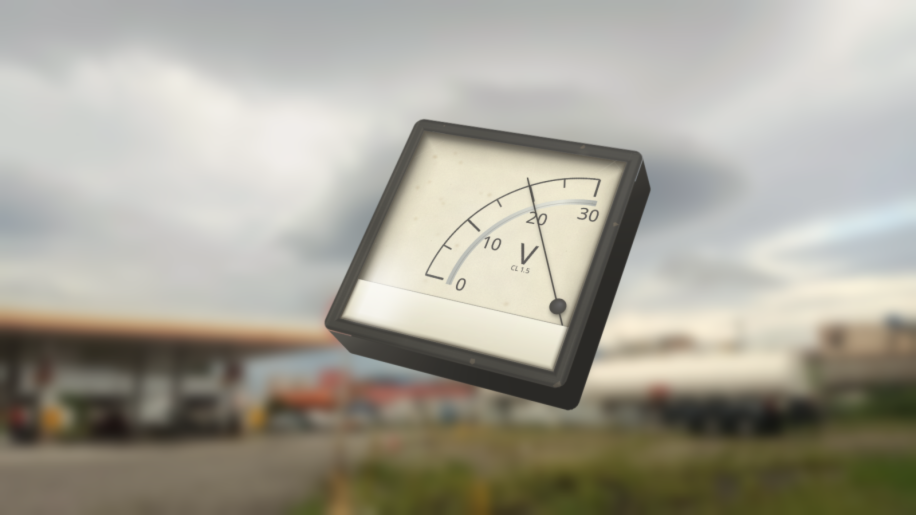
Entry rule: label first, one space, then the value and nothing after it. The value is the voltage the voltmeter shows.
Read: 20 V
